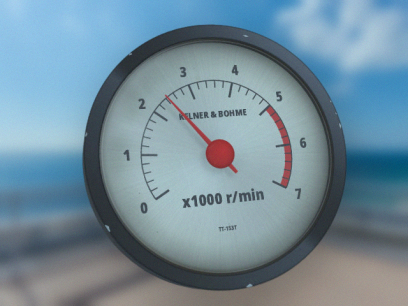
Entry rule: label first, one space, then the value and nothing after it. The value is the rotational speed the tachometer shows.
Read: 2400 rpm
